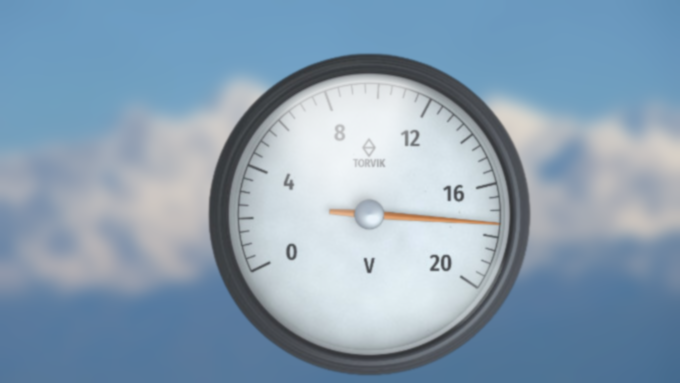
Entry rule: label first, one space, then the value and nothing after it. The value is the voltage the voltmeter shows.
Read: 17.5 V
